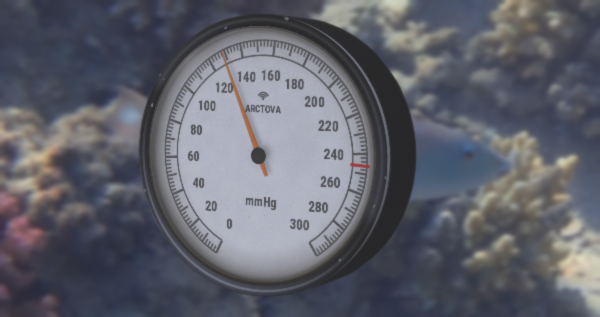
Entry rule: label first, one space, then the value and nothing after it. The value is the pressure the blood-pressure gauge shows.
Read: 130 mmHg
